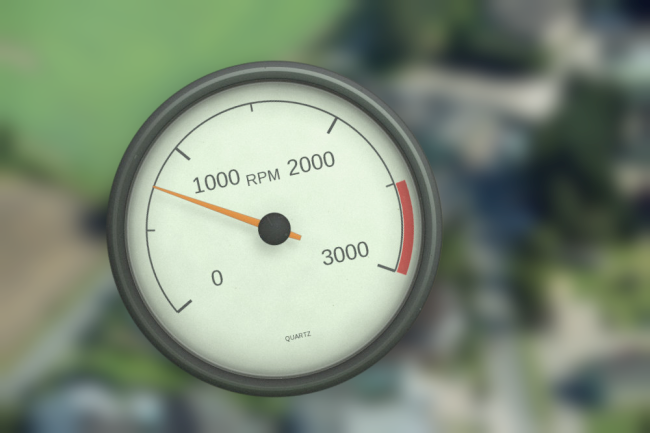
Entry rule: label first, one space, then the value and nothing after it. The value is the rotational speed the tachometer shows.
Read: 750 rpm
